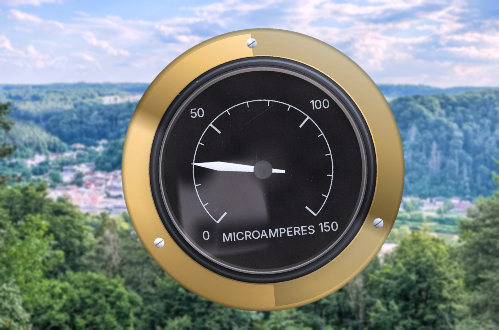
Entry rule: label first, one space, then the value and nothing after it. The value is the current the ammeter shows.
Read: 30 µA
